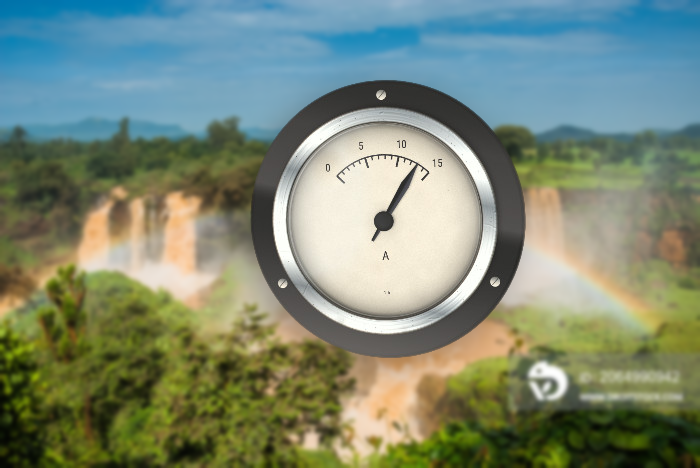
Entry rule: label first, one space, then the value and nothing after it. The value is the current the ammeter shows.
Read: 13 A
